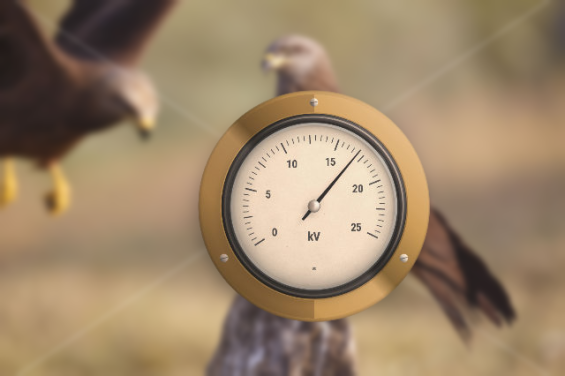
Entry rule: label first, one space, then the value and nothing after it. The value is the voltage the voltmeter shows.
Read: 17 kV
